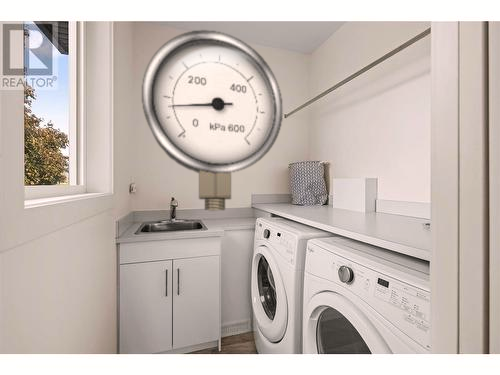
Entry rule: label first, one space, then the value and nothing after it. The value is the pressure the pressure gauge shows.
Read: 75 kPa
